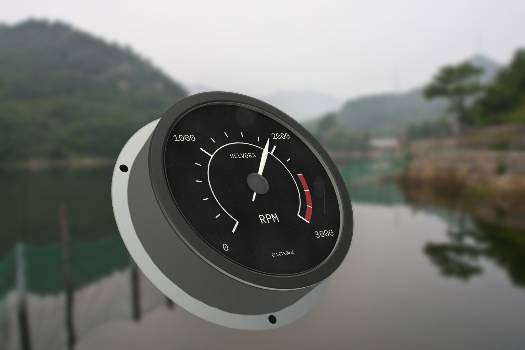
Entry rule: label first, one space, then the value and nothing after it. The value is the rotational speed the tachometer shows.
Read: 1900 rpm
